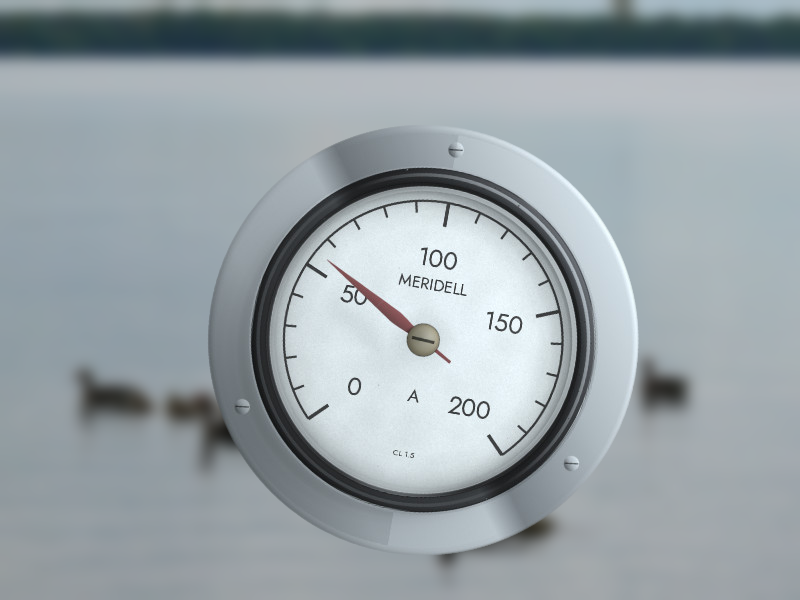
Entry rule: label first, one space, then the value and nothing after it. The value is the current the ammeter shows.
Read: 55 A
